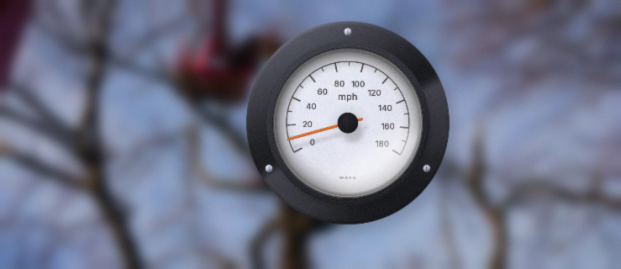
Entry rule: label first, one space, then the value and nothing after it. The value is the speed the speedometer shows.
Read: 10 mph
